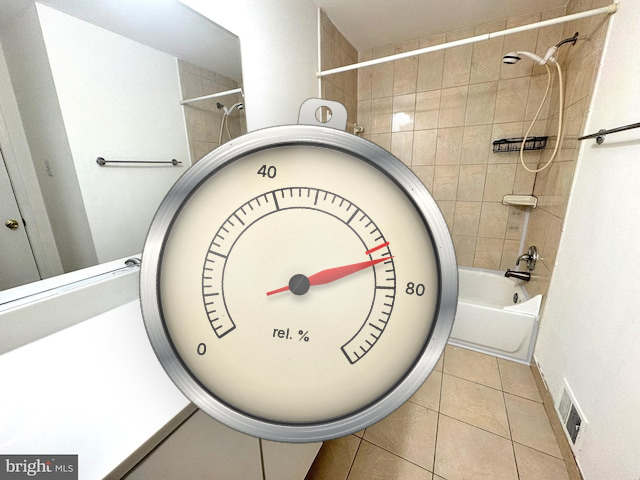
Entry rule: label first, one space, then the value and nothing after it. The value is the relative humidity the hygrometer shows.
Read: 73 %
